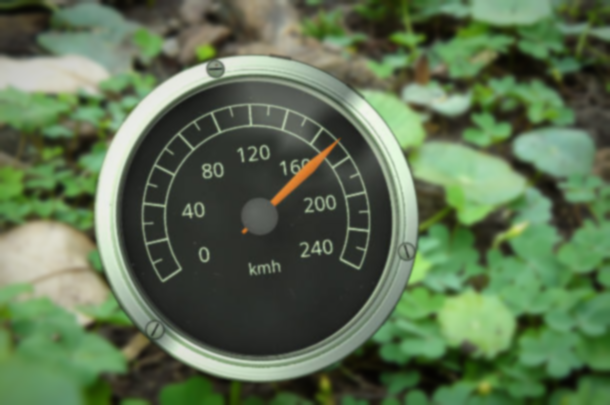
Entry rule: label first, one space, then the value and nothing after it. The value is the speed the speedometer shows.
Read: 170 km/h
